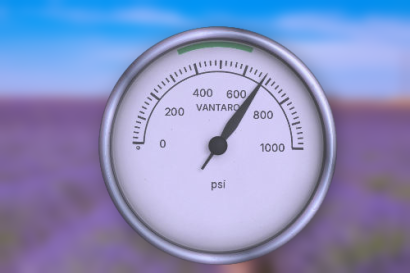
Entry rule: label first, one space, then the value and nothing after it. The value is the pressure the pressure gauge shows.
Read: 680 psi
